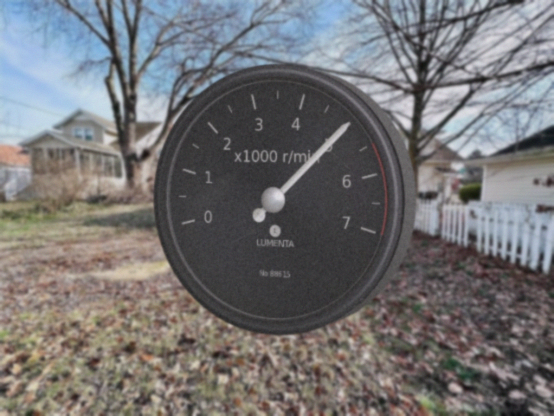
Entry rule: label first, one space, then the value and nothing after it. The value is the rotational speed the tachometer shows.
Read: 5000 rpm
